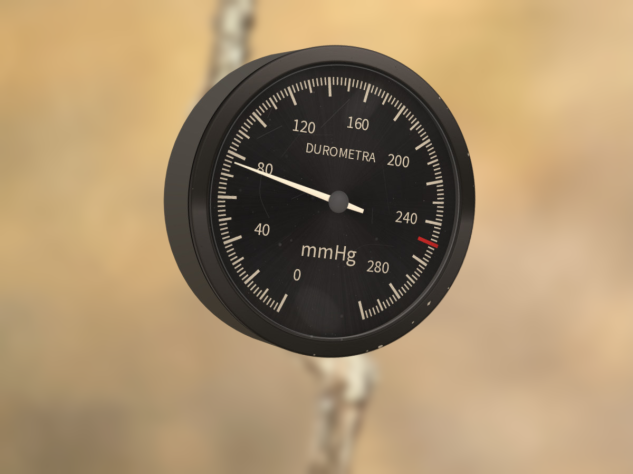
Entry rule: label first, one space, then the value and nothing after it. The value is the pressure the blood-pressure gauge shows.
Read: 76 mmHg
